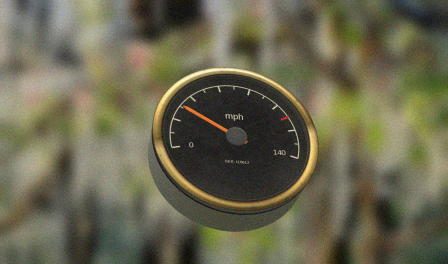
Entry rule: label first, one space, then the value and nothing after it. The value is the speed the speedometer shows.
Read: 30 mph
